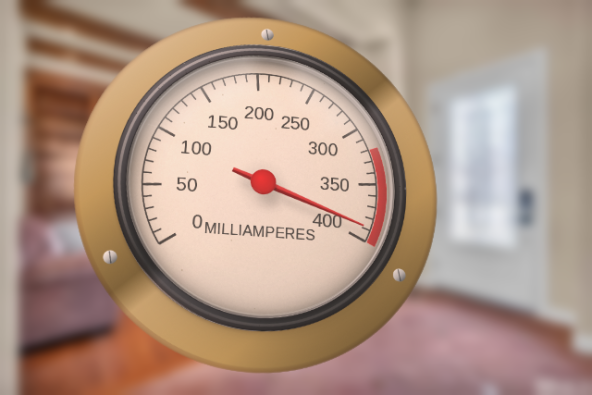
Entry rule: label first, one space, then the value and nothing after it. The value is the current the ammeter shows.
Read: 390 mA
